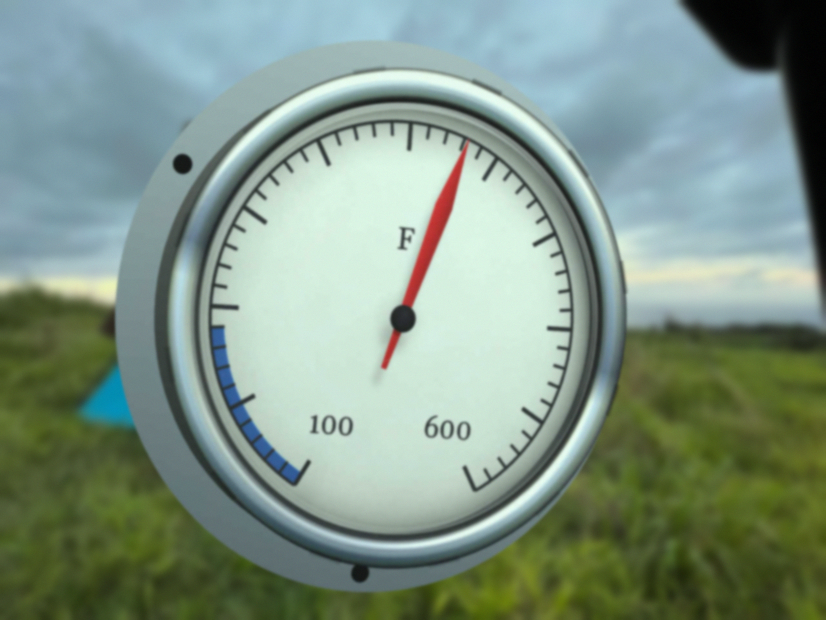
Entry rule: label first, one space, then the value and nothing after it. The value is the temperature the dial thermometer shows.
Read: 380 °F
